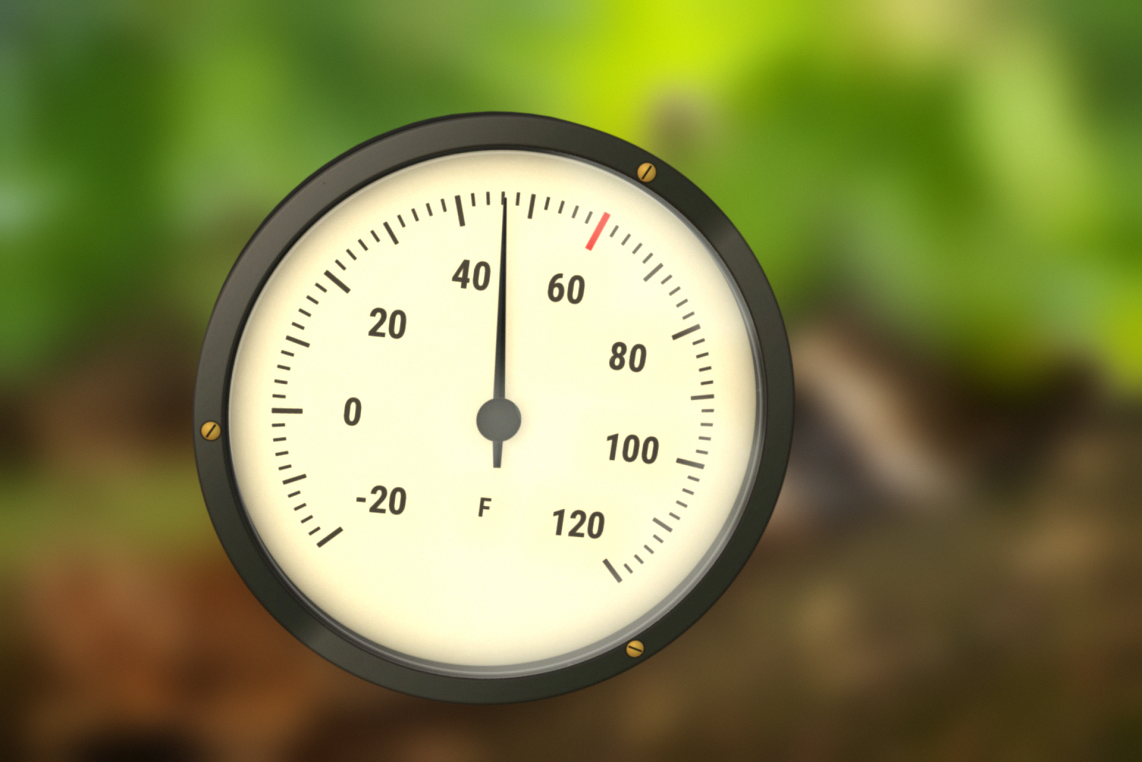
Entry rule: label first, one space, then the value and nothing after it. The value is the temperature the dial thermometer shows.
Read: 46 °F
